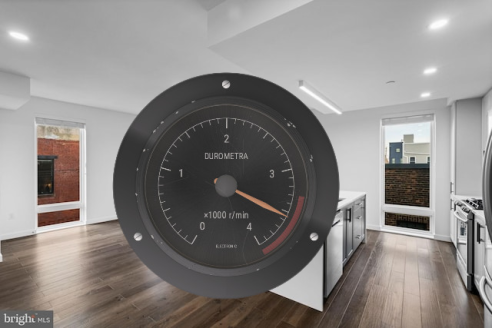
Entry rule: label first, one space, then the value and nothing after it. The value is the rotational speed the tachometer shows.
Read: 3550 rpm
